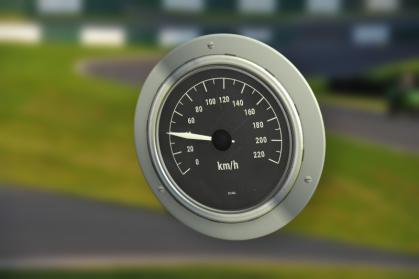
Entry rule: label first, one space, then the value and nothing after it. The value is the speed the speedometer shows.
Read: 40 km/h
